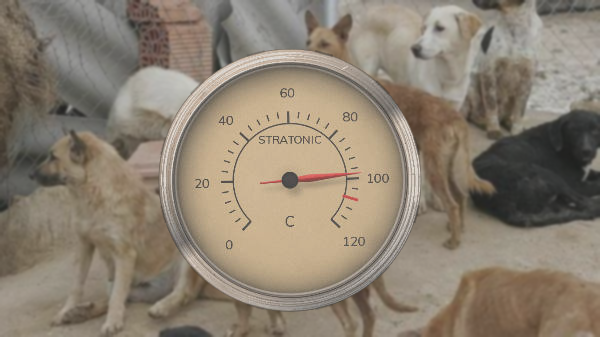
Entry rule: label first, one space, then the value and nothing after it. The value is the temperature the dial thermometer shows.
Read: 98 °C
